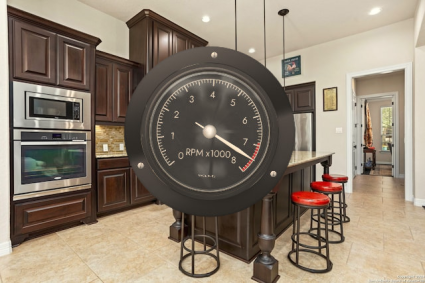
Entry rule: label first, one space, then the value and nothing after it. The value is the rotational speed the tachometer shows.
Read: 7500 rpm
